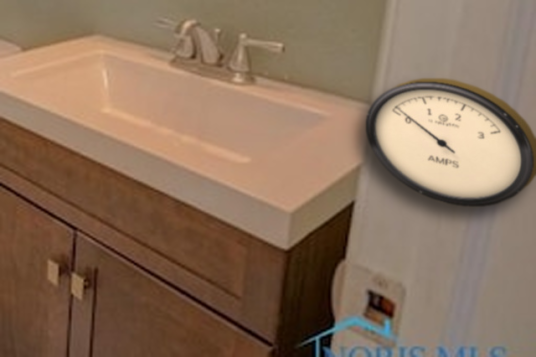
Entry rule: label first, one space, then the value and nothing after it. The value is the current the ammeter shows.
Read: 0.2 A
